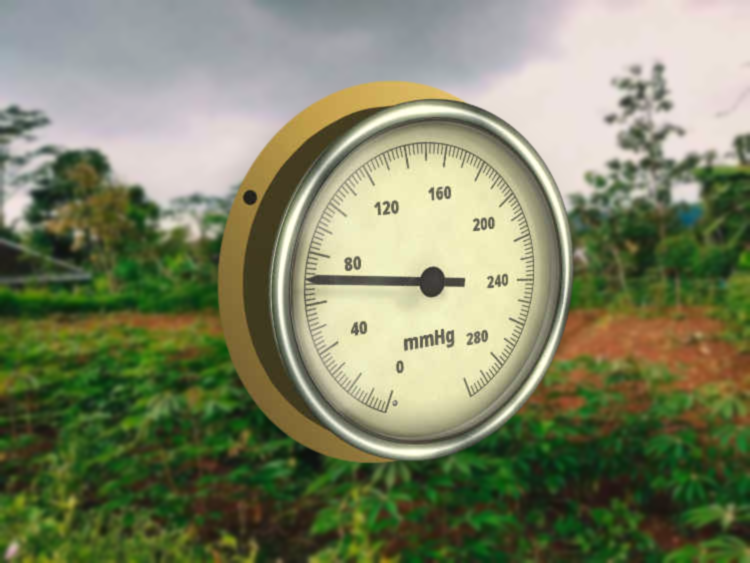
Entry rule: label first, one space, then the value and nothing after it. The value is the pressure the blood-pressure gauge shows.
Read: 70 mmHg
